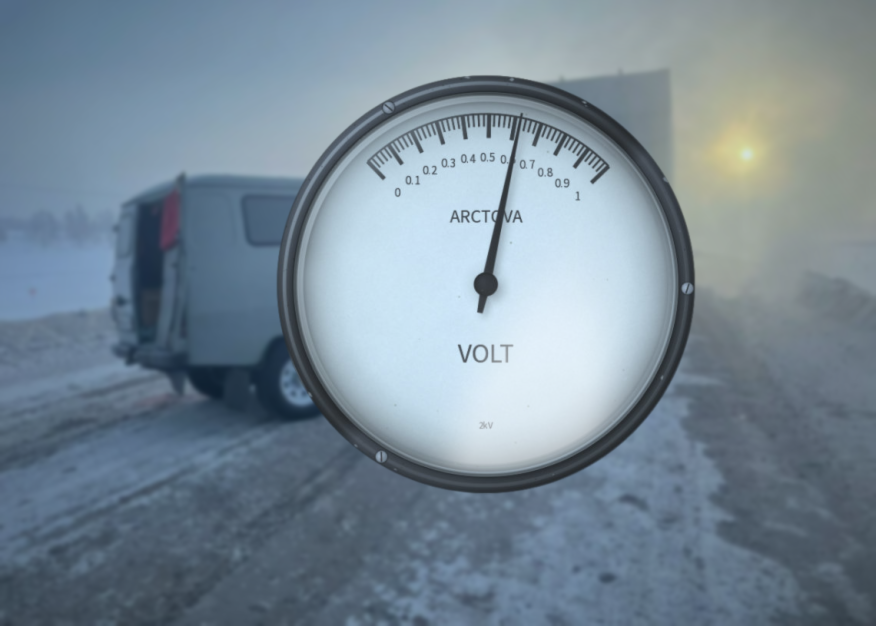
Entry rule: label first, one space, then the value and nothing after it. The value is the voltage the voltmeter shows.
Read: 0.62 V
